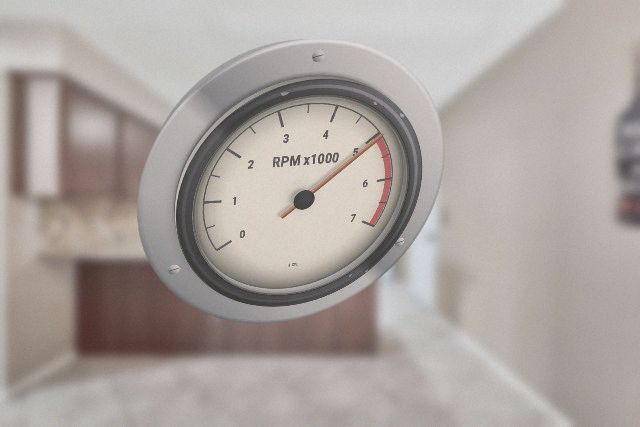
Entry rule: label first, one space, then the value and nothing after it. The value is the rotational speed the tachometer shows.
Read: 5000 rpm
